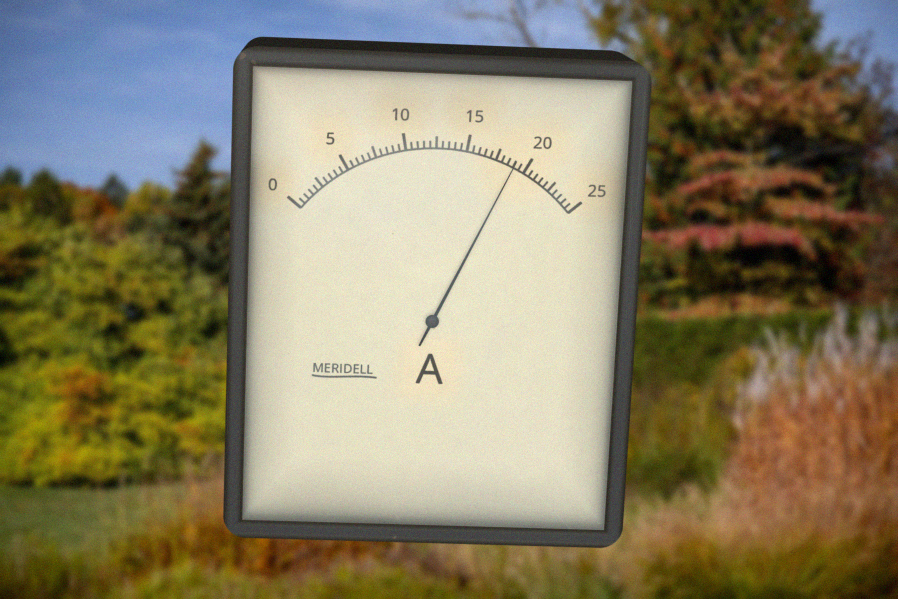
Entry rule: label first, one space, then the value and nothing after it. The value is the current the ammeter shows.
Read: 19 A
